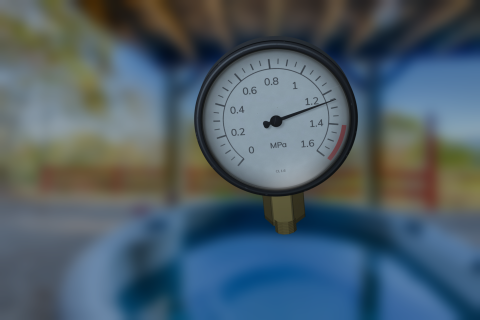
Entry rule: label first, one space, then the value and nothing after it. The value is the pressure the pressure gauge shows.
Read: 1.25 MPa
